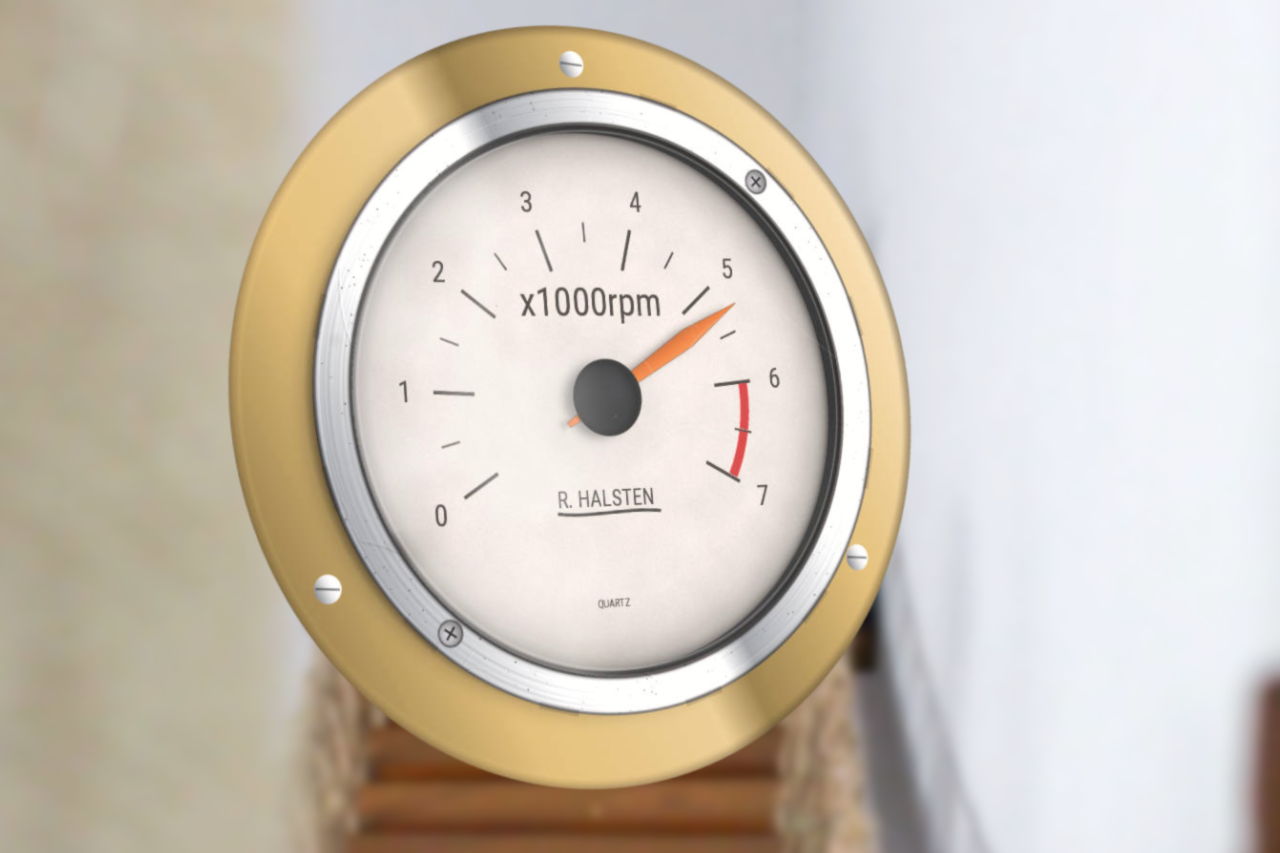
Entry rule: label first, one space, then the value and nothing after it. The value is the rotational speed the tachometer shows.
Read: 5250 rpm
